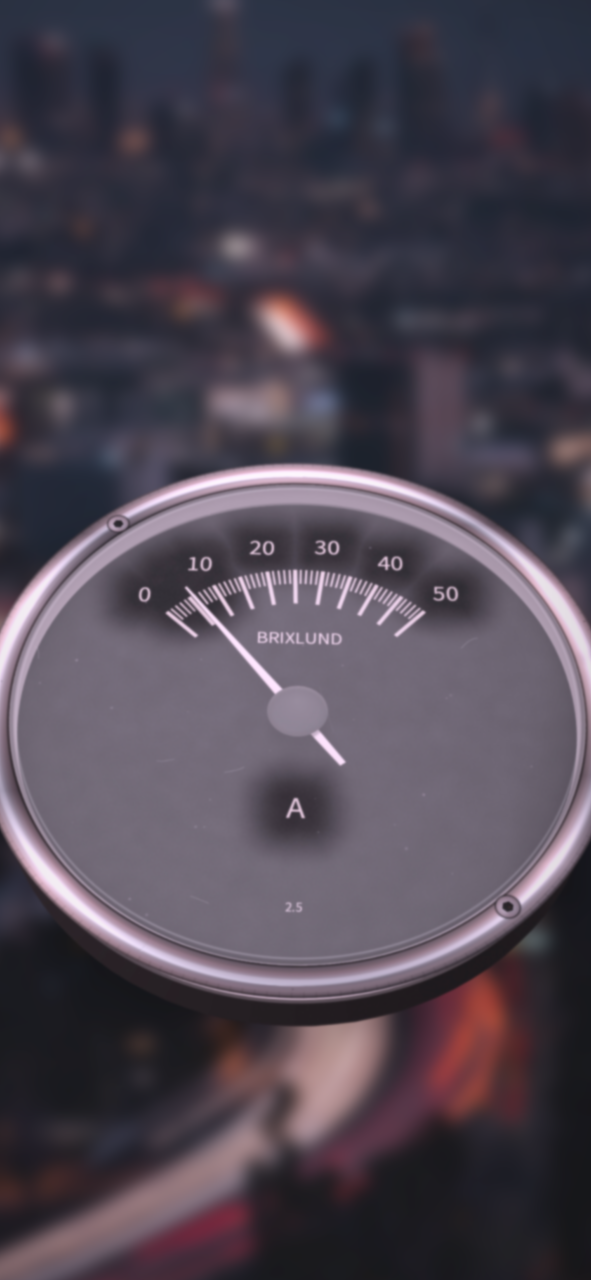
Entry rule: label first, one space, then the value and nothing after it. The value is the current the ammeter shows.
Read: 5 A
